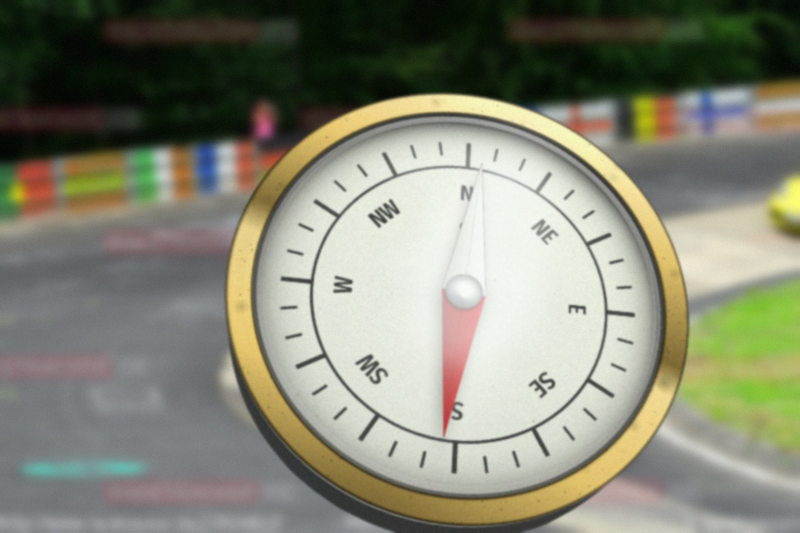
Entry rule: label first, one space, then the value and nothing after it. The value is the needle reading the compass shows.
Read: 185 °
